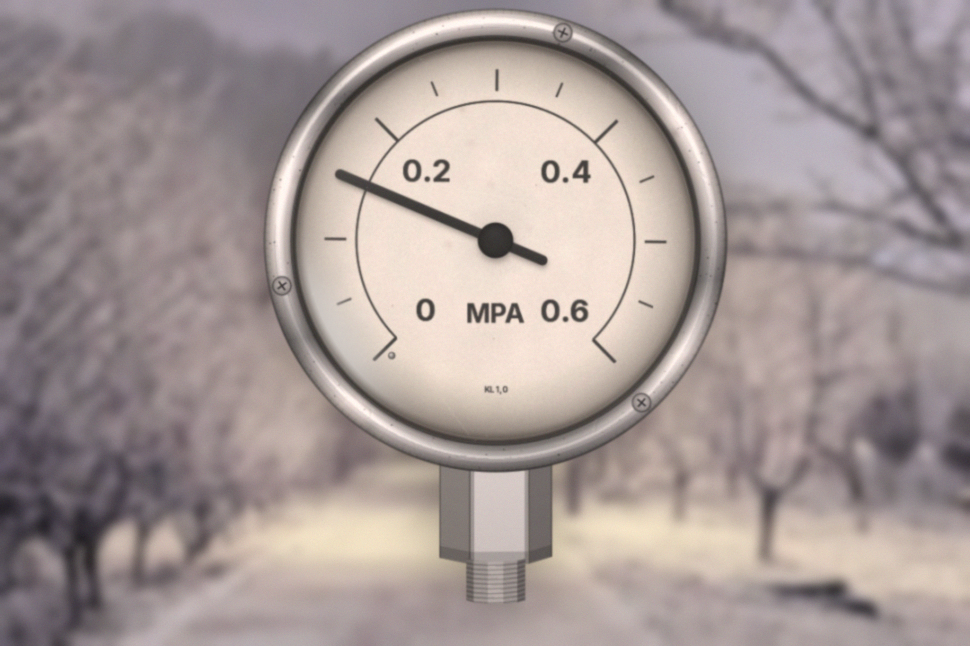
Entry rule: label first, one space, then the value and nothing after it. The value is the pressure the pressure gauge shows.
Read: 0.15 MPa
